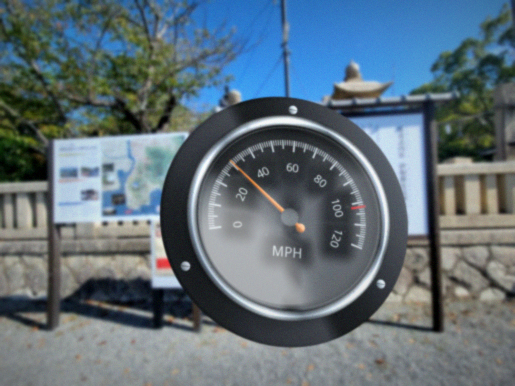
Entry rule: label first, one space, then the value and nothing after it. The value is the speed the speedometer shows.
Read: 30 mph
